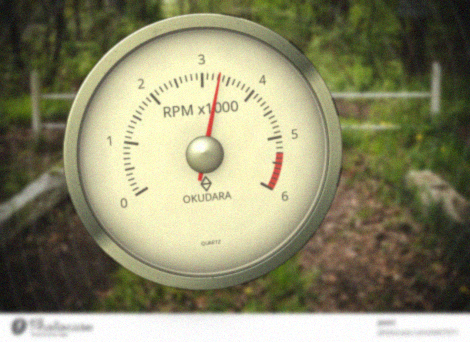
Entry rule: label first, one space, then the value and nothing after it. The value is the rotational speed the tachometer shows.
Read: 3300 rpm
